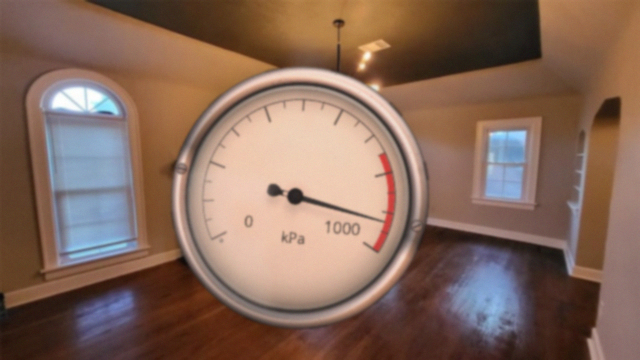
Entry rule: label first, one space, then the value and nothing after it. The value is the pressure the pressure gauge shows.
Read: 925 kPa
